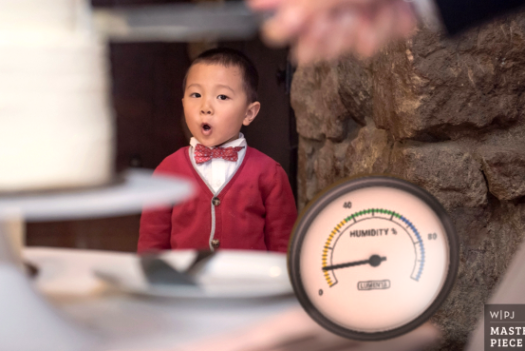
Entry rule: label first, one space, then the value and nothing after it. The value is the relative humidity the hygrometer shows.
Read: 10 %
